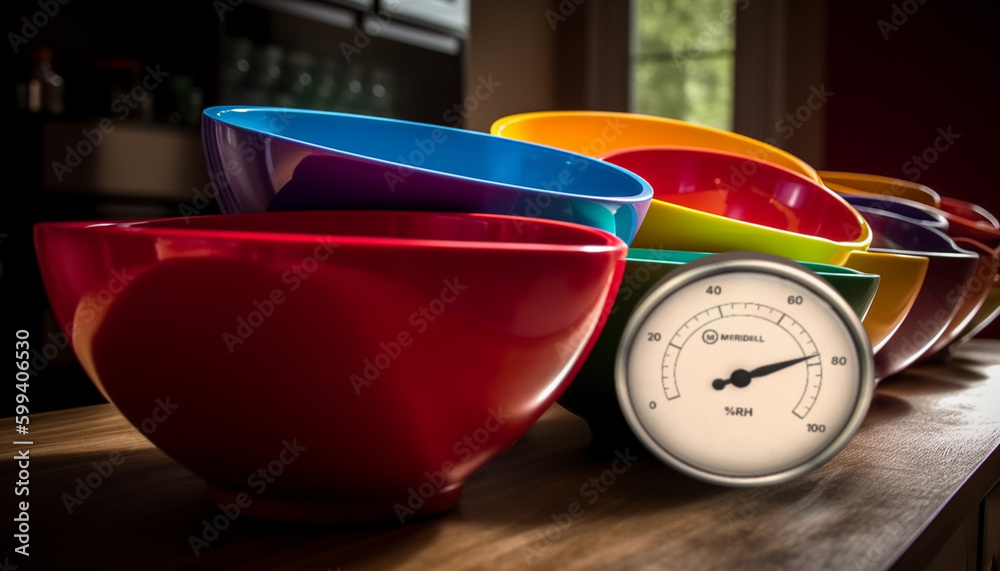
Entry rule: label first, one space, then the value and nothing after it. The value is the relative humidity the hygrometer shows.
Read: 76 %
